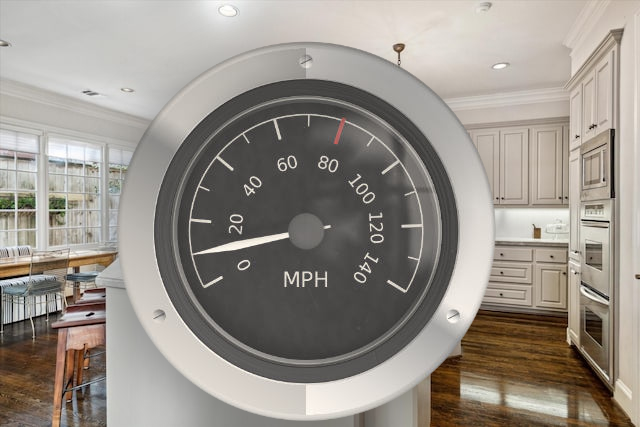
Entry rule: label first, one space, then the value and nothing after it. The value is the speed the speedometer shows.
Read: 10 mph
